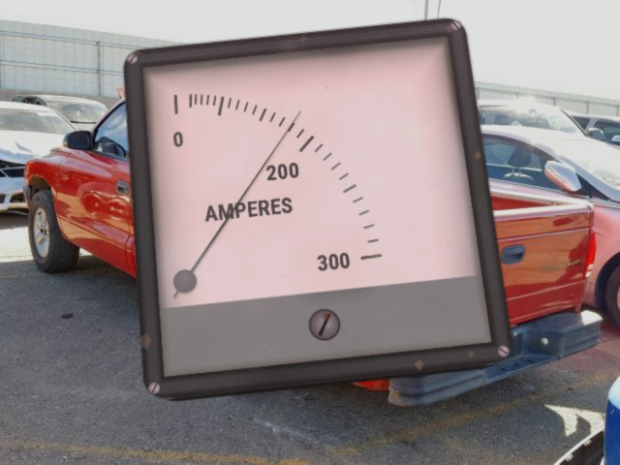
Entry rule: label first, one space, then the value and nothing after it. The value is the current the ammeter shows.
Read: 180 A
